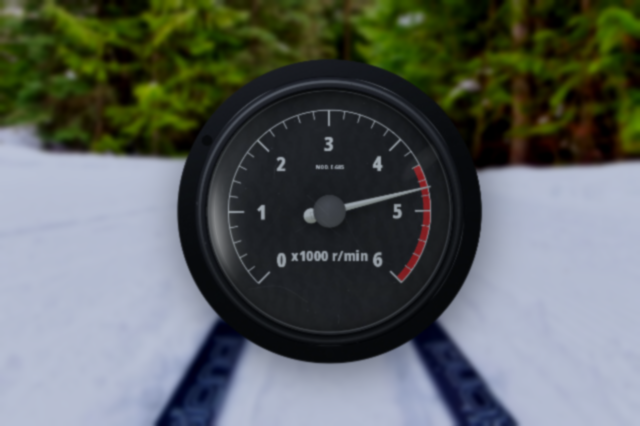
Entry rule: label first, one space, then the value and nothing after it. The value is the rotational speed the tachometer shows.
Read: 4700 rpm
